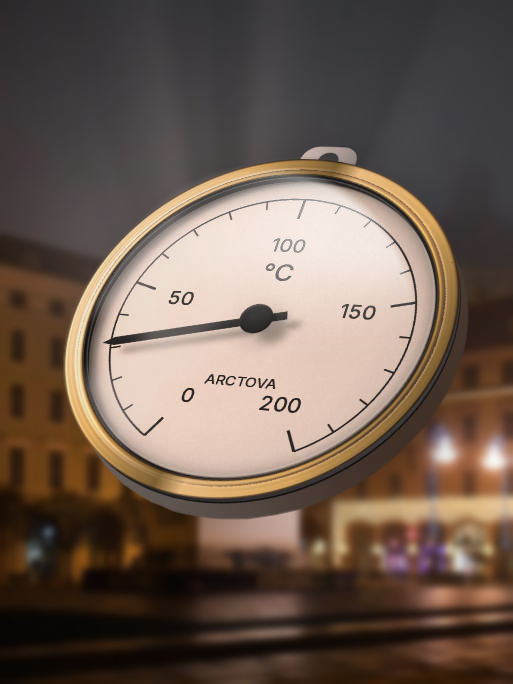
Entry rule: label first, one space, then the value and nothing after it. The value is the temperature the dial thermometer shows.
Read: 30 °C
